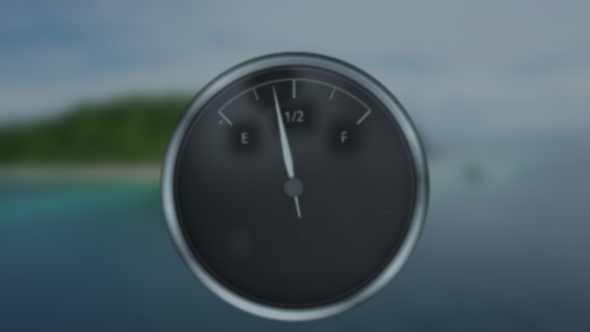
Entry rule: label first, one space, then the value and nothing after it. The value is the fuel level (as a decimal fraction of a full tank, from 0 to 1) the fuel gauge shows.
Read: 0.375
